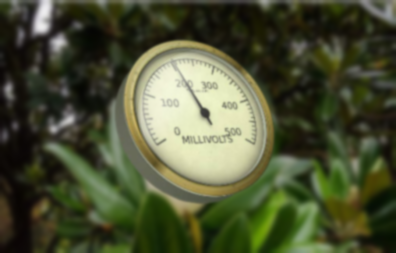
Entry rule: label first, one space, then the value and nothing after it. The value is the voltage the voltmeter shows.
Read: 200 mV
